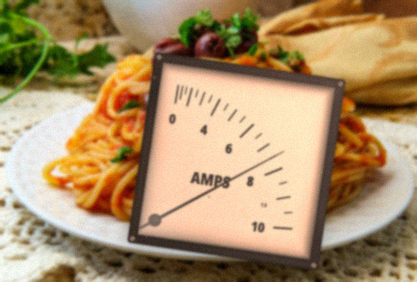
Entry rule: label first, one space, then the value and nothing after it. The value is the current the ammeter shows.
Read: 7.5 A
